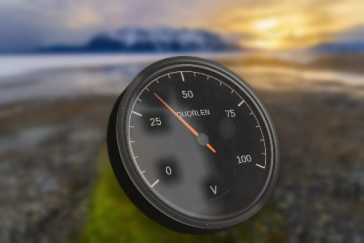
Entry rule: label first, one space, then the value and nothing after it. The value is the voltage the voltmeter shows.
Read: 35 V
